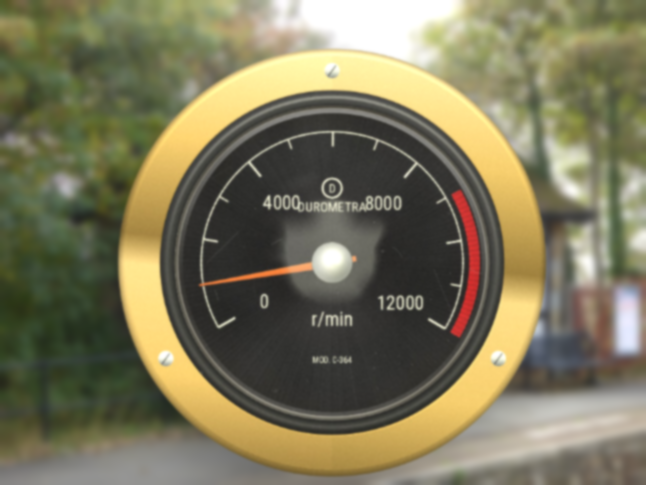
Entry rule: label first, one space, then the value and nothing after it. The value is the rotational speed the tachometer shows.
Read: 1000 rpm
